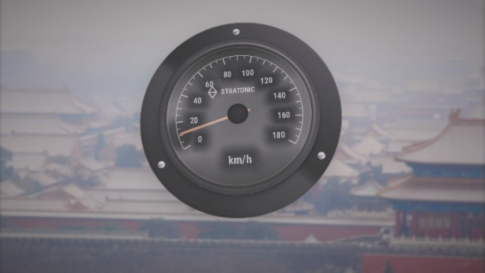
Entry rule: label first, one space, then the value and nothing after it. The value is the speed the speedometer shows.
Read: 10 km/h
